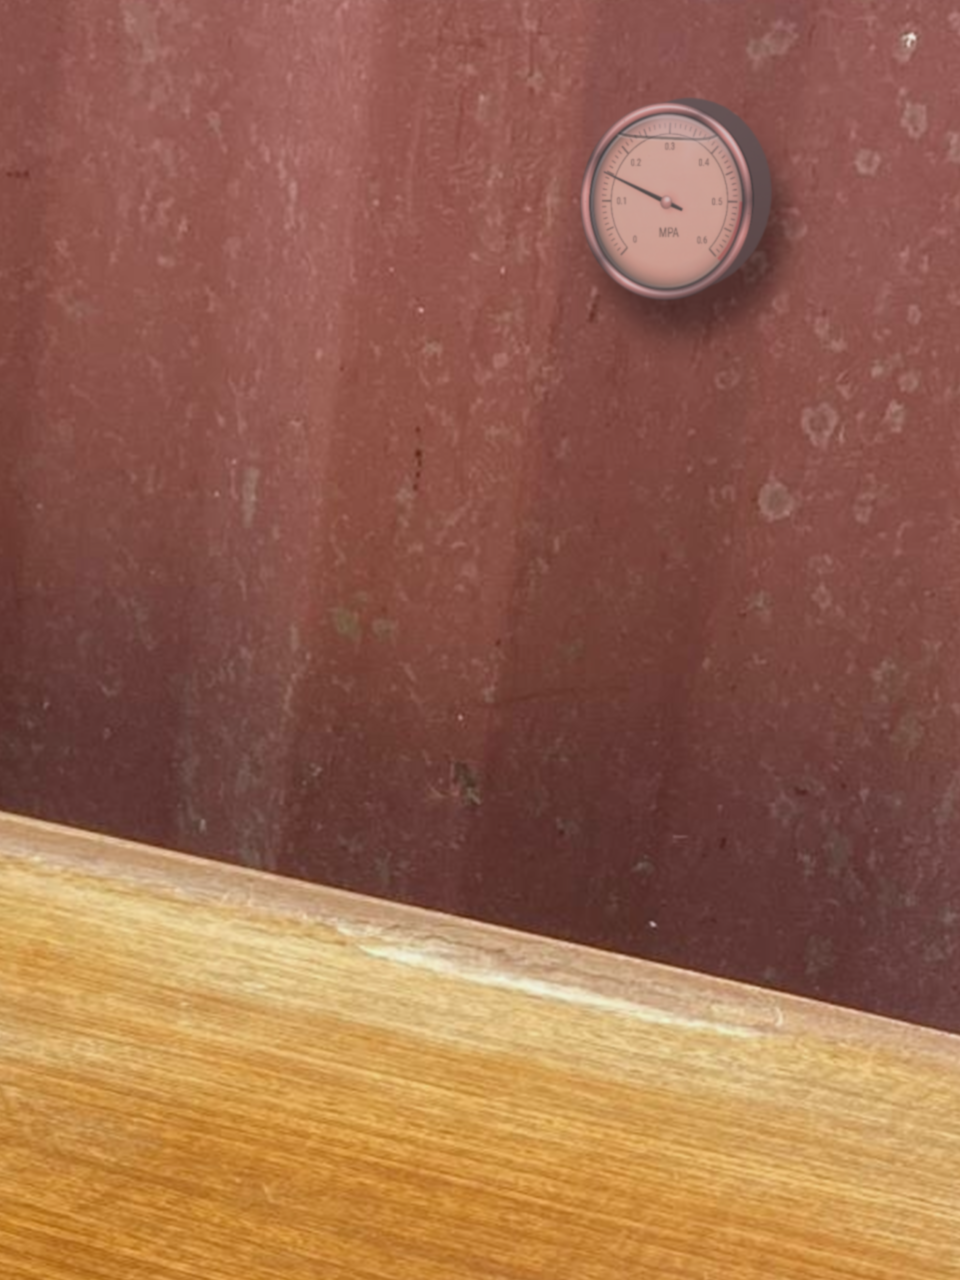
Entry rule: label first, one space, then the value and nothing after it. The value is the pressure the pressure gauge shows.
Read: 0.15 MPa
